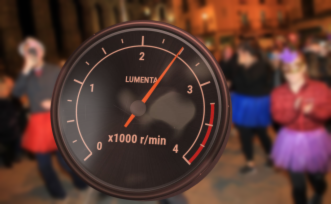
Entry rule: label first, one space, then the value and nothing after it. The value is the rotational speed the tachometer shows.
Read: 2500 rpm
